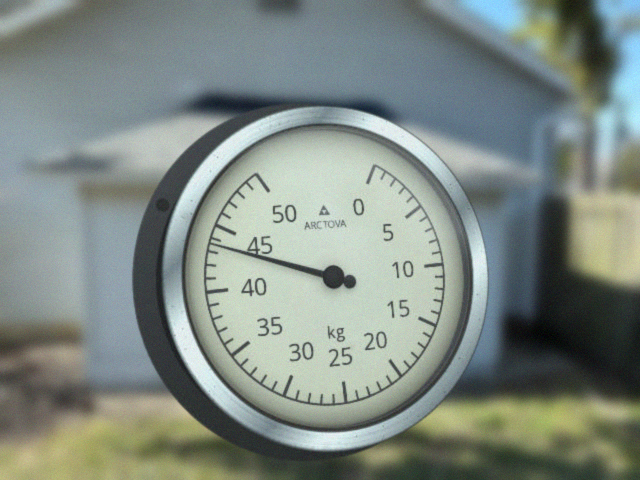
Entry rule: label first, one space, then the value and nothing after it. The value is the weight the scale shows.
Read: 43.5 kg
